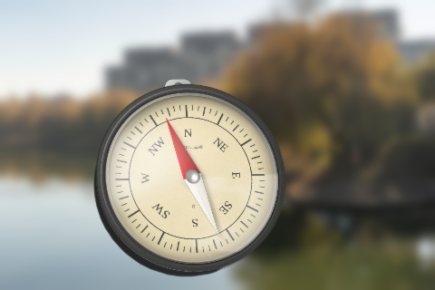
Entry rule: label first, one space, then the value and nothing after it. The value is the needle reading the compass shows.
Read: 340 °
